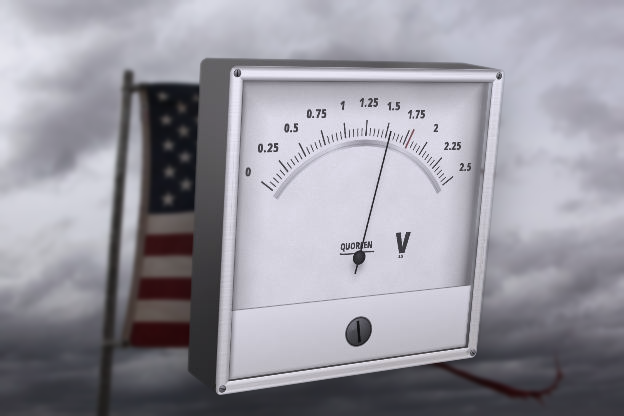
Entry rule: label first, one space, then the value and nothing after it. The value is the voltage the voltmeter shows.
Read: 1.5 V
